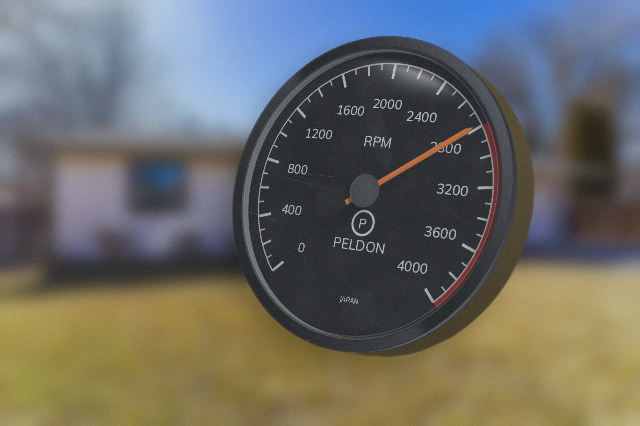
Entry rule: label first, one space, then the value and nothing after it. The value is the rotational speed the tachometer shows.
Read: 2800 rpm
